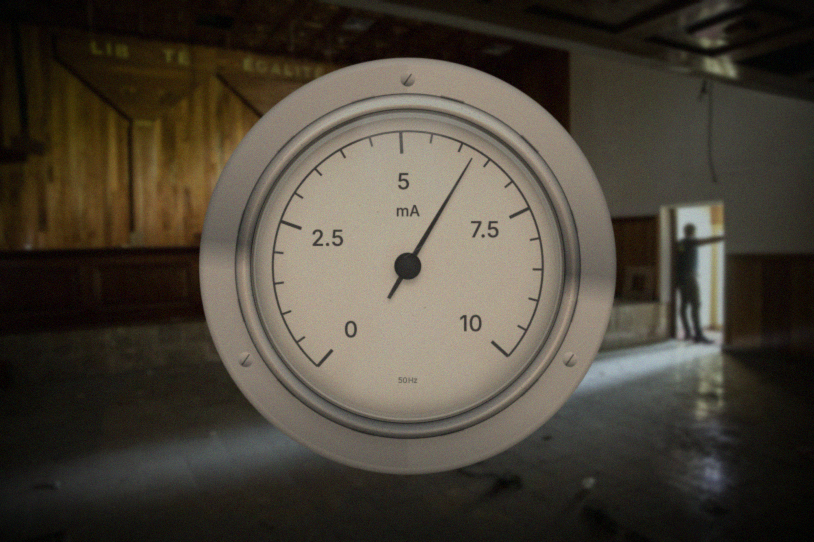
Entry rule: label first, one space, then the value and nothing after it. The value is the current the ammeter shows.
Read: 6.25 mA
